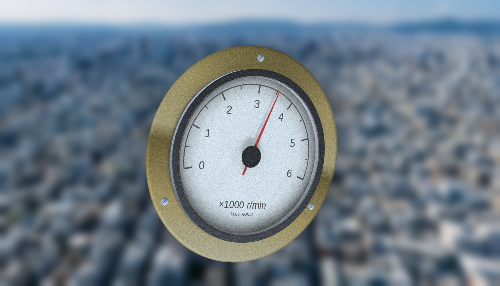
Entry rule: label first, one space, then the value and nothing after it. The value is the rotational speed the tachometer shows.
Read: 3500 rpm
